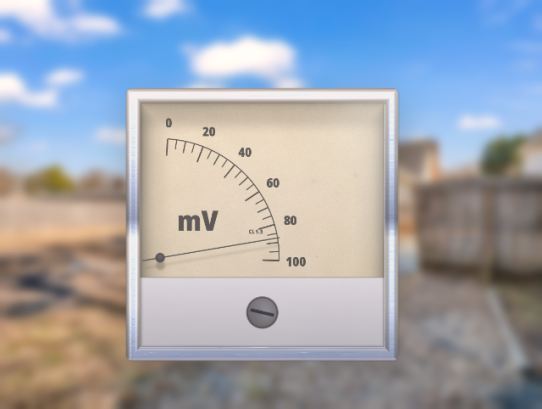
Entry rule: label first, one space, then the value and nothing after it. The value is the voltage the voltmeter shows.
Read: 87.5 mV
